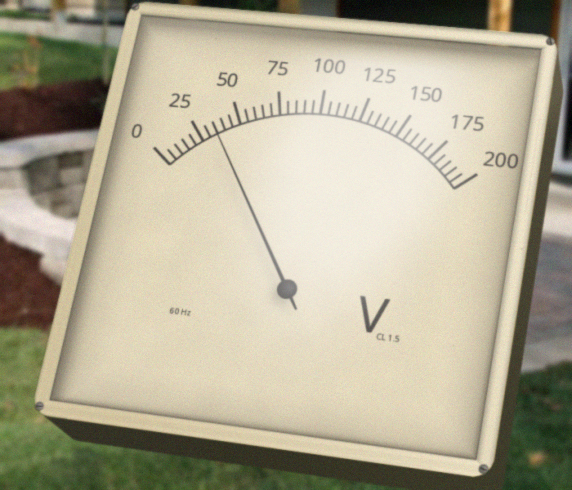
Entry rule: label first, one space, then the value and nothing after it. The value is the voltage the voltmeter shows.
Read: 35 V
